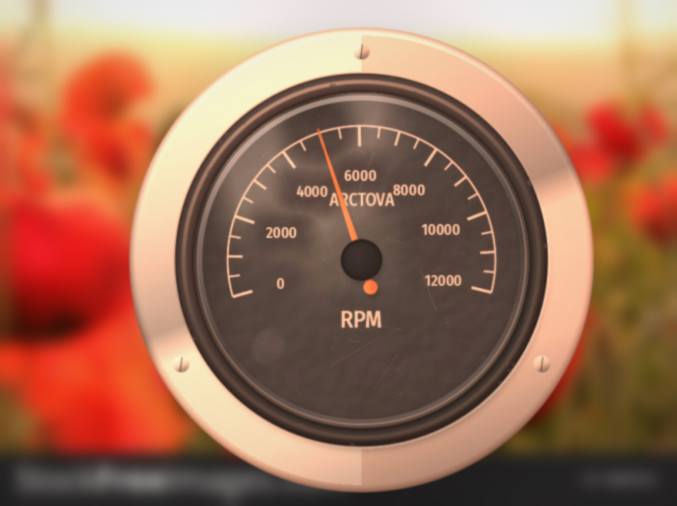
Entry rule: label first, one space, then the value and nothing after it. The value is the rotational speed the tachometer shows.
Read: 5000 rpm
